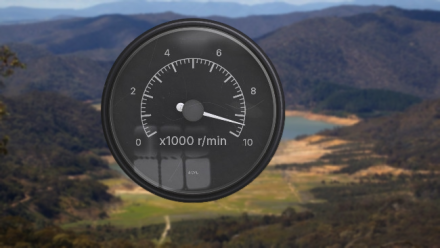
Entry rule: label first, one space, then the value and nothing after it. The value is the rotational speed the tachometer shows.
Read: 9400 rpm
